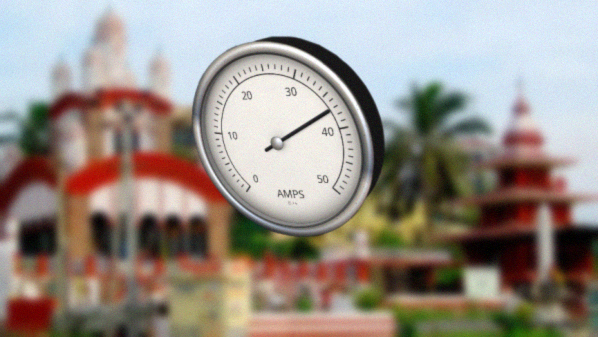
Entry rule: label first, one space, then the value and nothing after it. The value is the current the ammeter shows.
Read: 37 A
